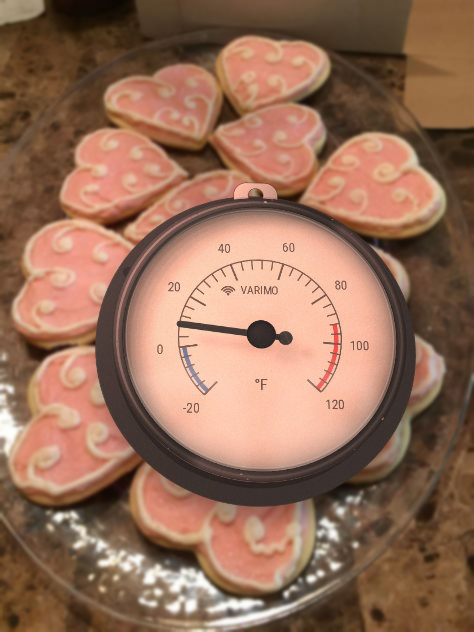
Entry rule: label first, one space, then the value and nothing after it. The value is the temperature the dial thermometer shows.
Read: 8 °F
